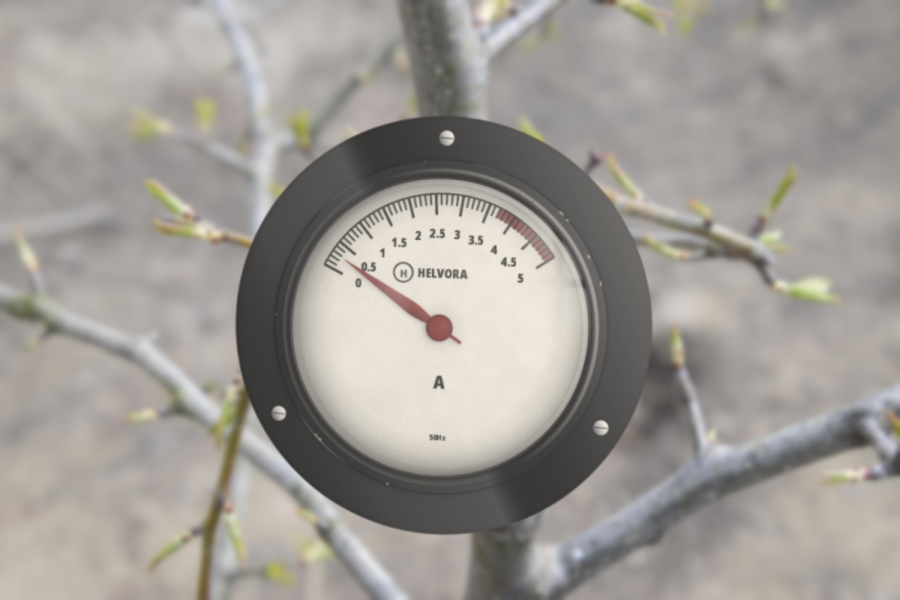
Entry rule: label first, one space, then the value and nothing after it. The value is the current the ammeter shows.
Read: 0.3 A
